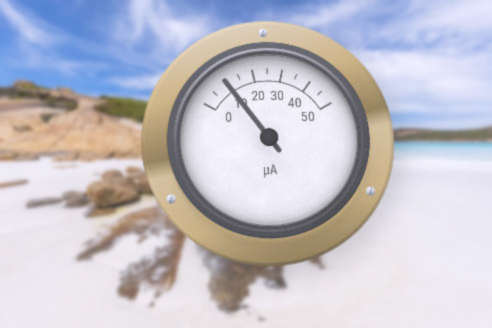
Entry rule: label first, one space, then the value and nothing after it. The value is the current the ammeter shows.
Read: 10 µA
